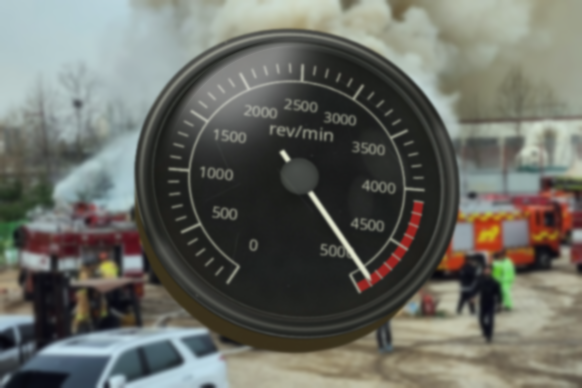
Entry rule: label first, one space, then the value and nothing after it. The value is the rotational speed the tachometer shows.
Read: 4900 rpm
